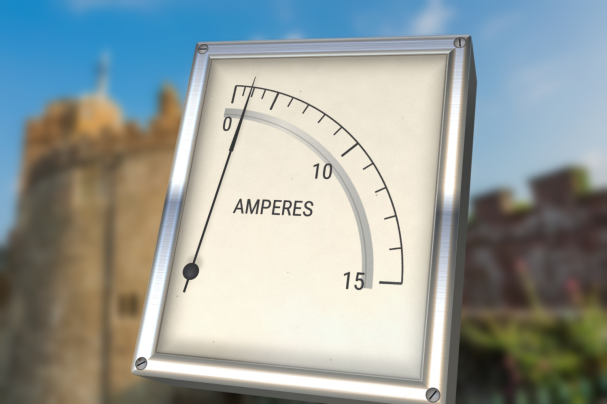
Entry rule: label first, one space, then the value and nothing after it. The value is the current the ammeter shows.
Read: 3 A
